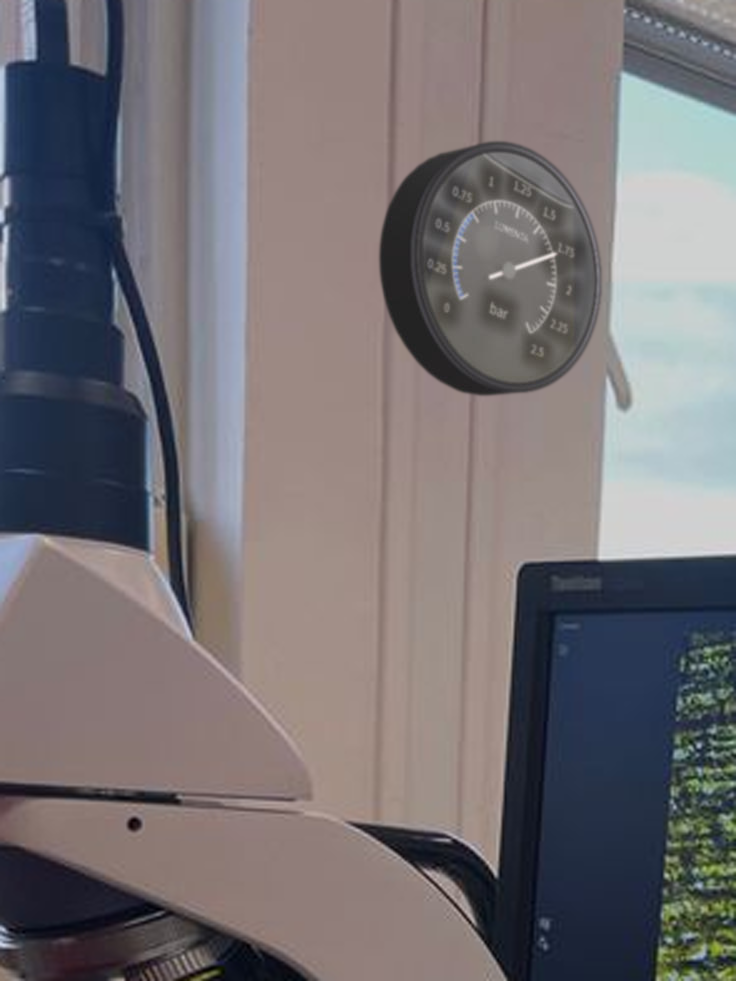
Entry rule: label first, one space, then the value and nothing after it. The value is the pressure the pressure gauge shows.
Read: 1.75 bar
